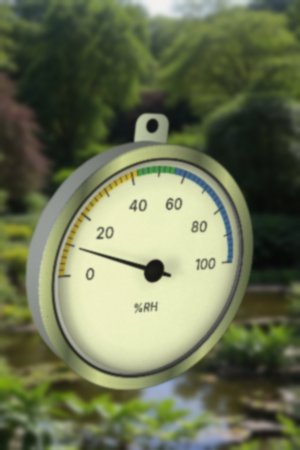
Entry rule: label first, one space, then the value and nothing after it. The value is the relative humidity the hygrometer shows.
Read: 10 %
